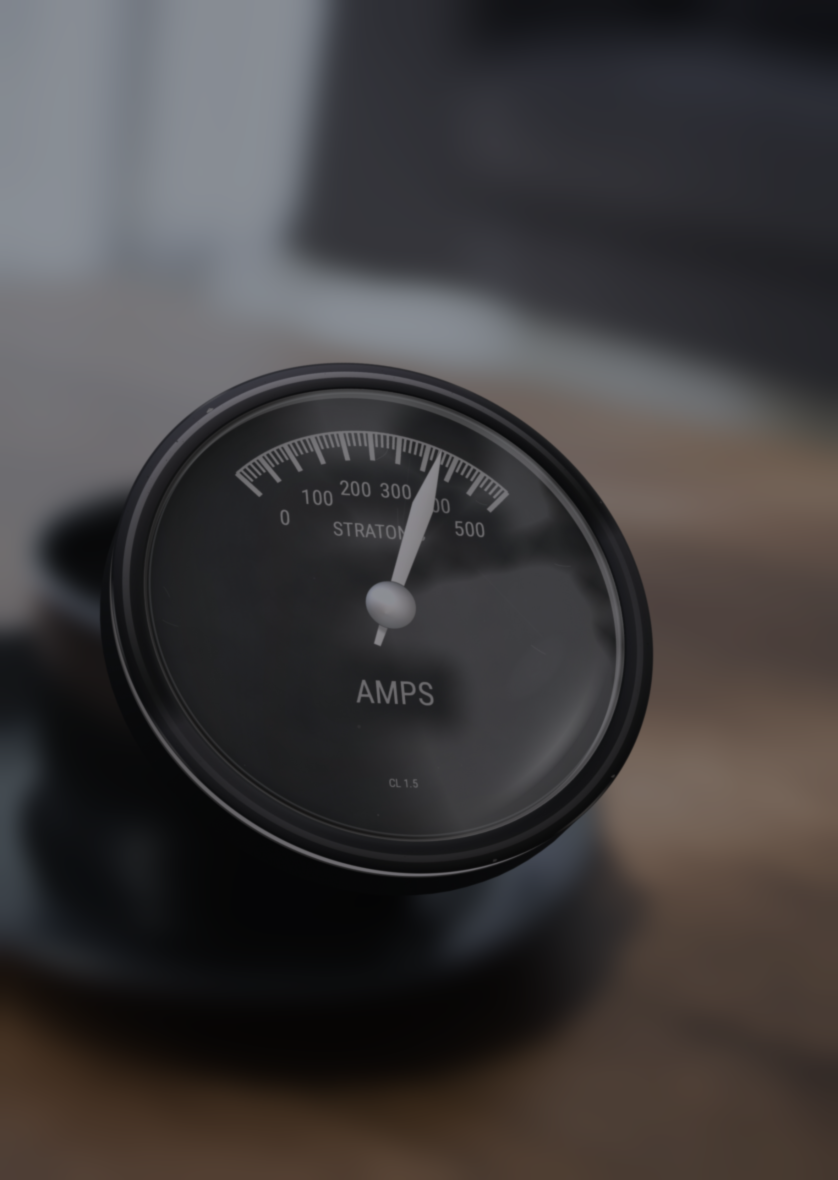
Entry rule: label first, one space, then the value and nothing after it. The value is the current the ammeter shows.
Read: 370 A
